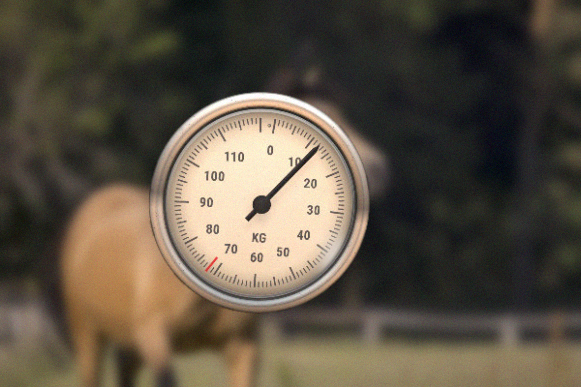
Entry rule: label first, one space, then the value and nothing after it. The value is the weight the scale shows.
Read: 12 kg
